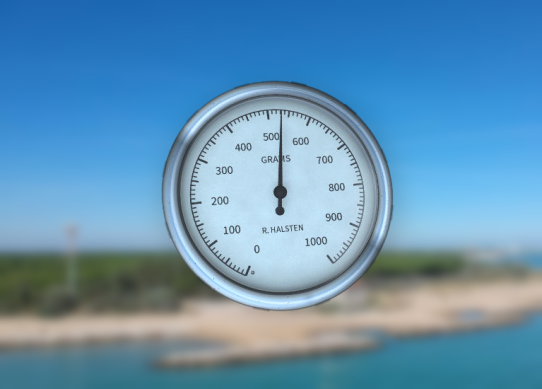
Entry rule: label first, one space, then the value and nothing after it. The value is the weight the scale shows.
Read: 530 g
